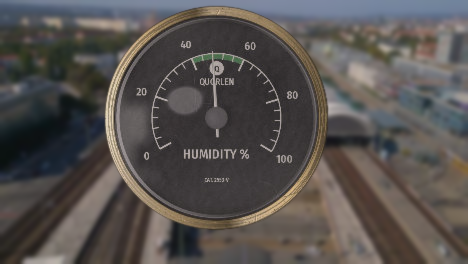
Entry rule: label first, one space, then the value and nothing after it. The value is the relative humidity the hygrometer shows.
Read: 48 %
